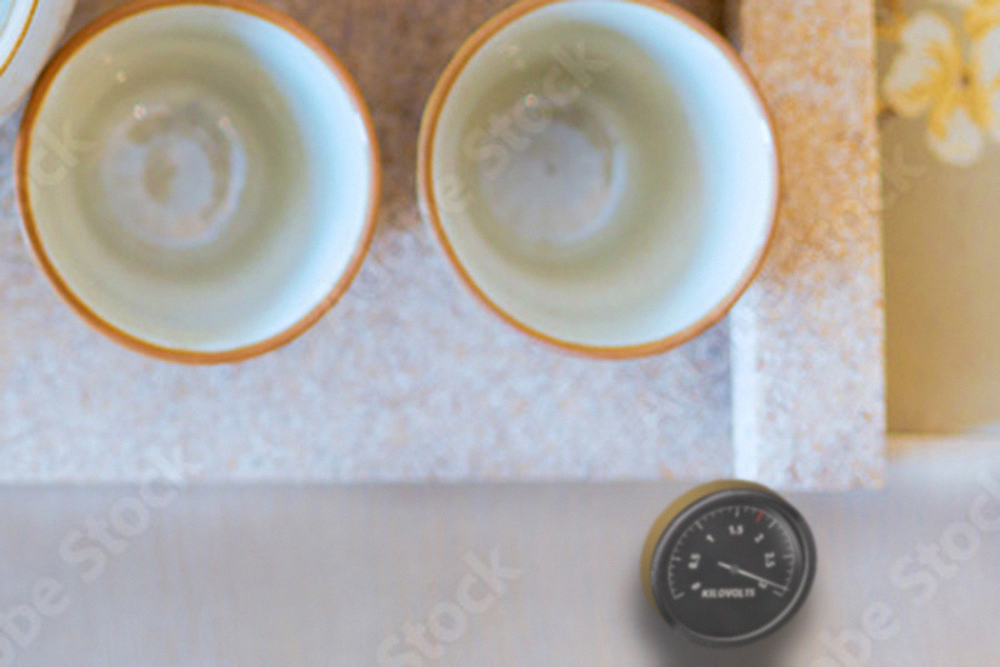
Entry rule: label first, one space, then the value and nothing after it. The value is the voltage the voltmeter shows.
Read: 2.9 kV
